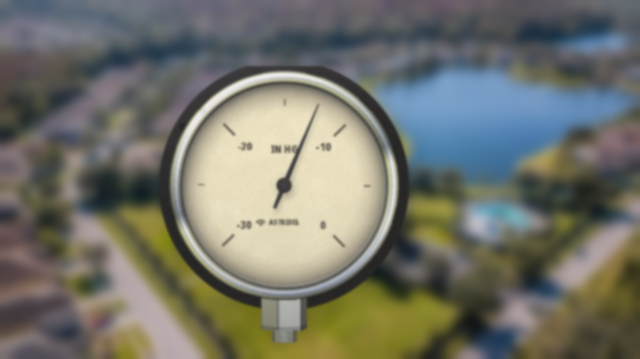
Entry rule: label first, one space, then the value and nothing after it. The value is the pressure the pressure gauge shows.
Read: -12.5 inHg
